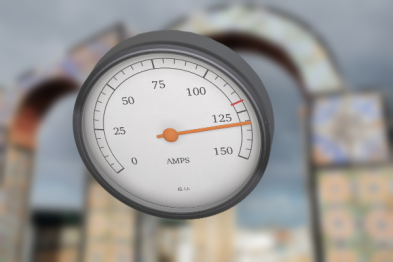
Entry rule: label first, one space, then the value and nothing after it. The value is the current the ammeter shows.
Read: 130 A
